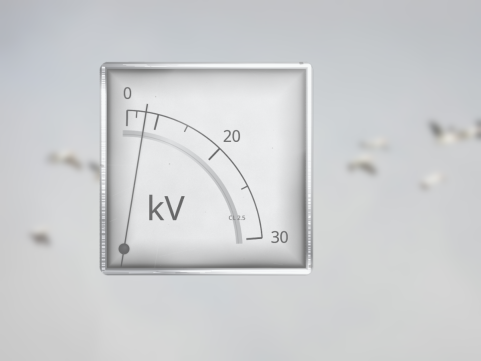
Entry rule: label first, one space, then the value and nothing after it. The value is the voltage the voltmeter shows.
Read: 7.5 kV
